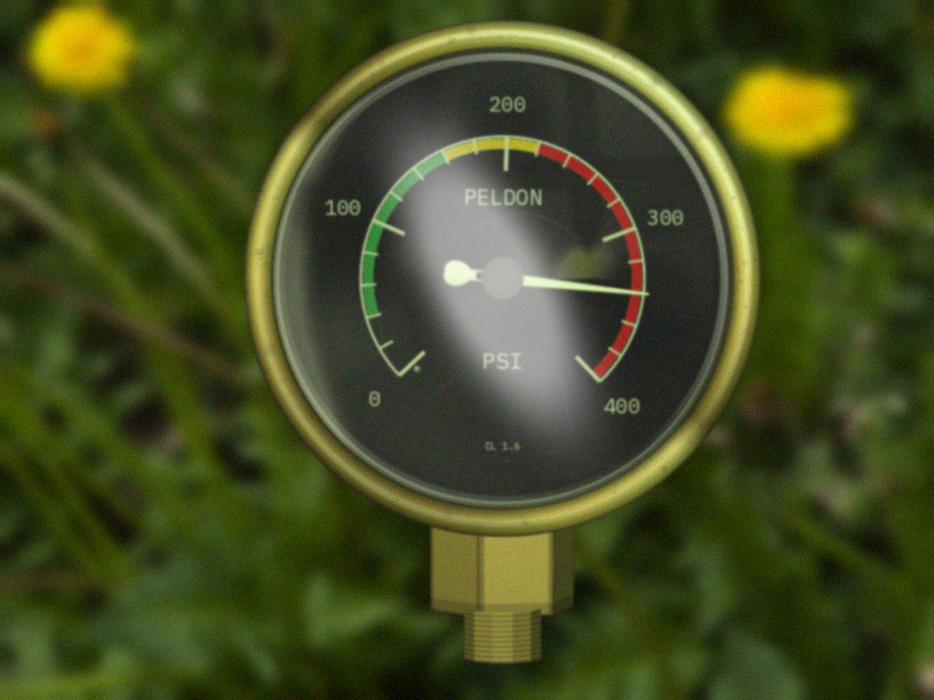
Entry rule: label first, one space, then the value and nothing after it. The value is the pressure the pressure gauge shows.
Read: 340 psi
